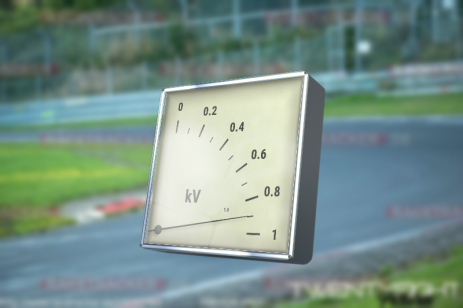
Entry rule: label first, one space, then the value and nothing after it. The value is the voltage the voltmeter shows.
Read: 0.9 kV
